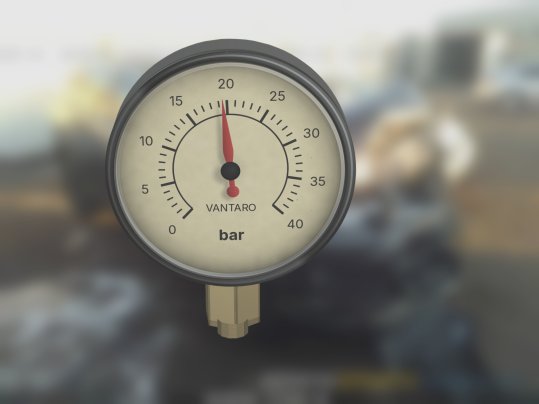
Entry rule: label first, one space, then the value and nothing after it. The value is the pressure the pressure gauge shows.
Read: 19.5 bar
